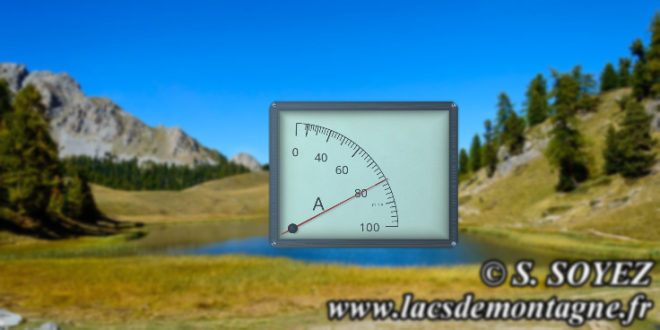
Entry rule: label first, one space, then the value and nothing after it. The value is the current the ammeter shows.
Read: 80 A
